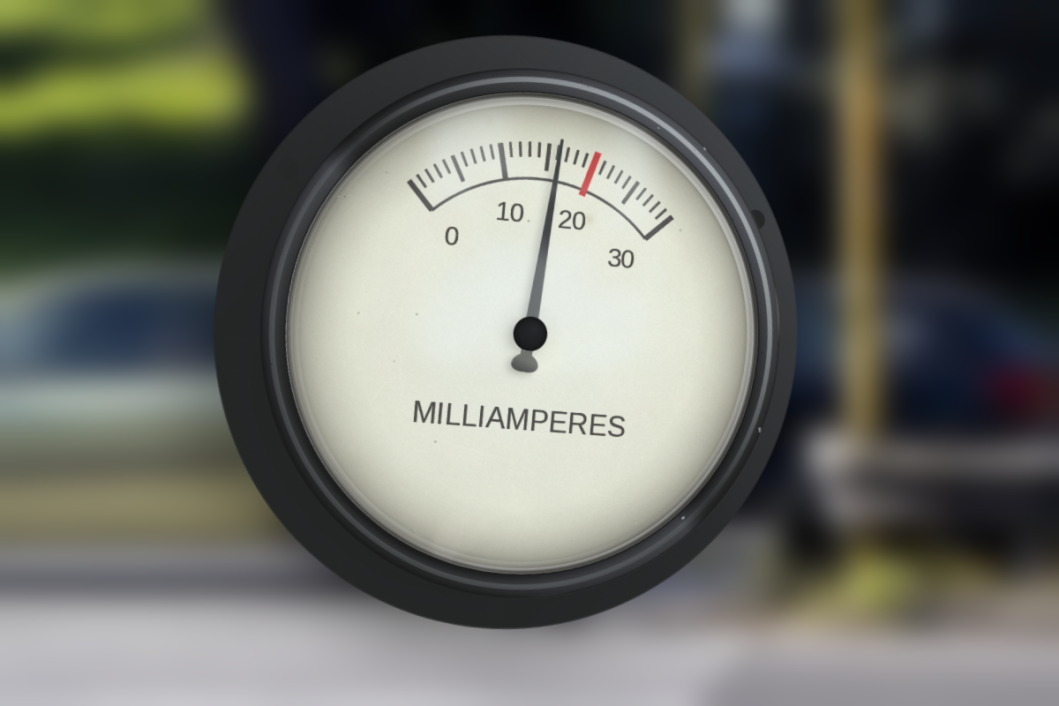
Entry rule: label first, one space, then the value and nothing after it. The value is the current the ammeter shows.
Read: 16 mA
